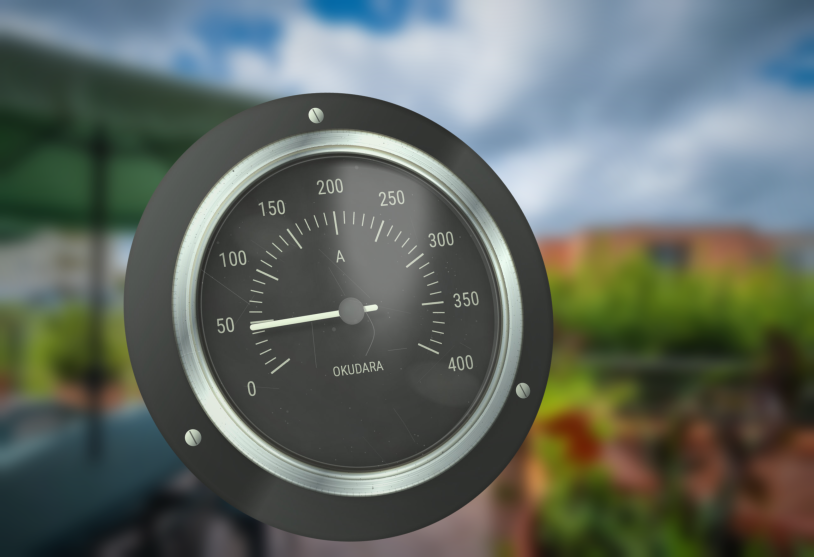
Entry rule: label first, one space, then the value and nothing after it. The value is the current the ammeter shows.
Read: 45 A
